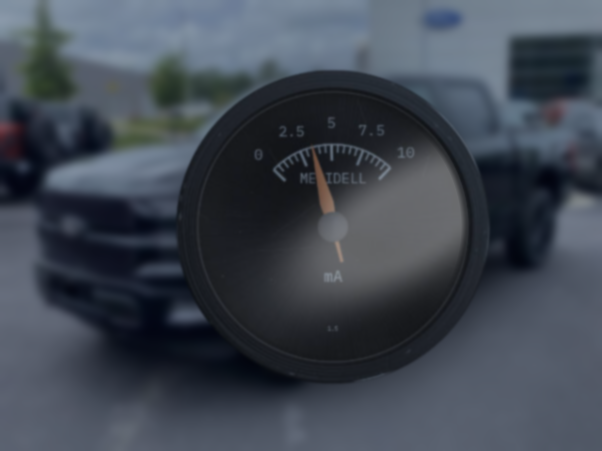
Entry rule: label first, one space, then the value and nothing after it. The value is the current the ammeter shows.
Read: 3.5 mA
